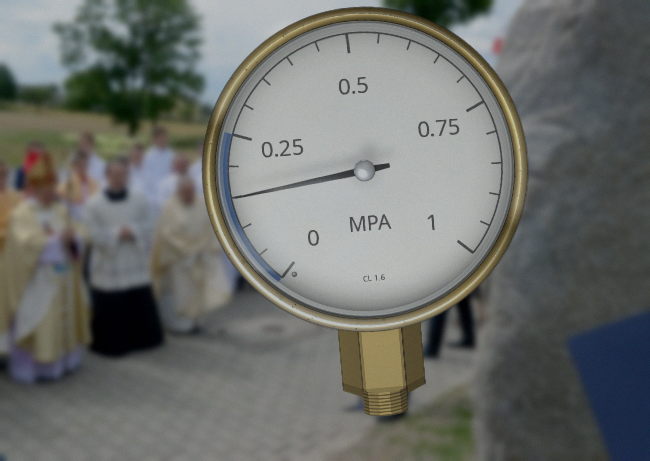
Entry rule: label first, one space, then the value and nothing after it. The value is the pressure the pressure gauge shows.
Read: 0.15 MPa
